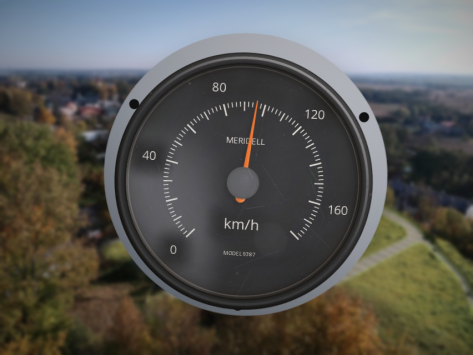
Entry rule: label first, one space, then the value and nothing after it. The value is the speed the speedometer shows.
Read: 96 km/h
